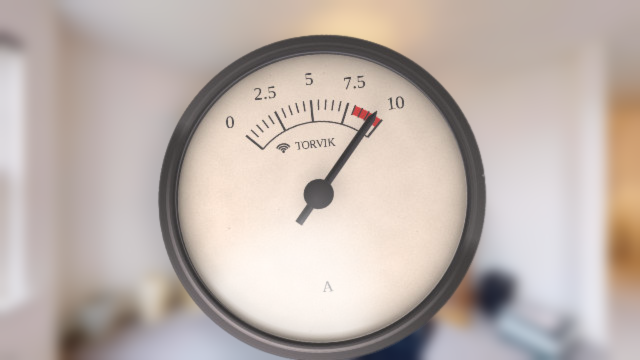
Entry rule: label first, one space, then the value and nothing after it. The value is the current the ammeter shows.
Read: 9.5 A
